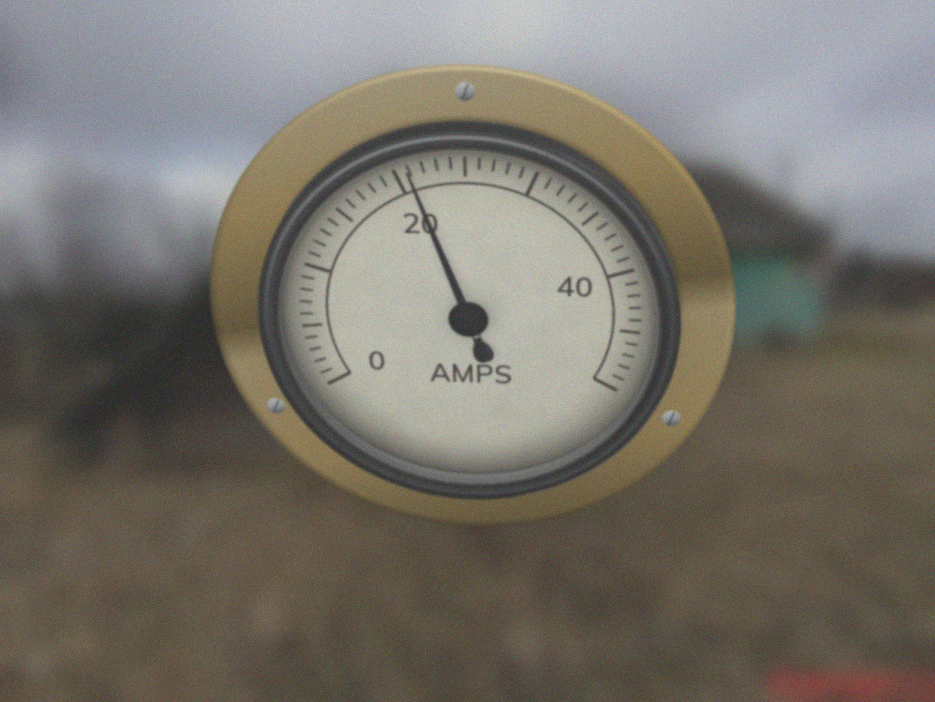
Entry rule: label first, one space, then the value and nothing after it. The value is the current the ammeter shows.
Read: 21 A
